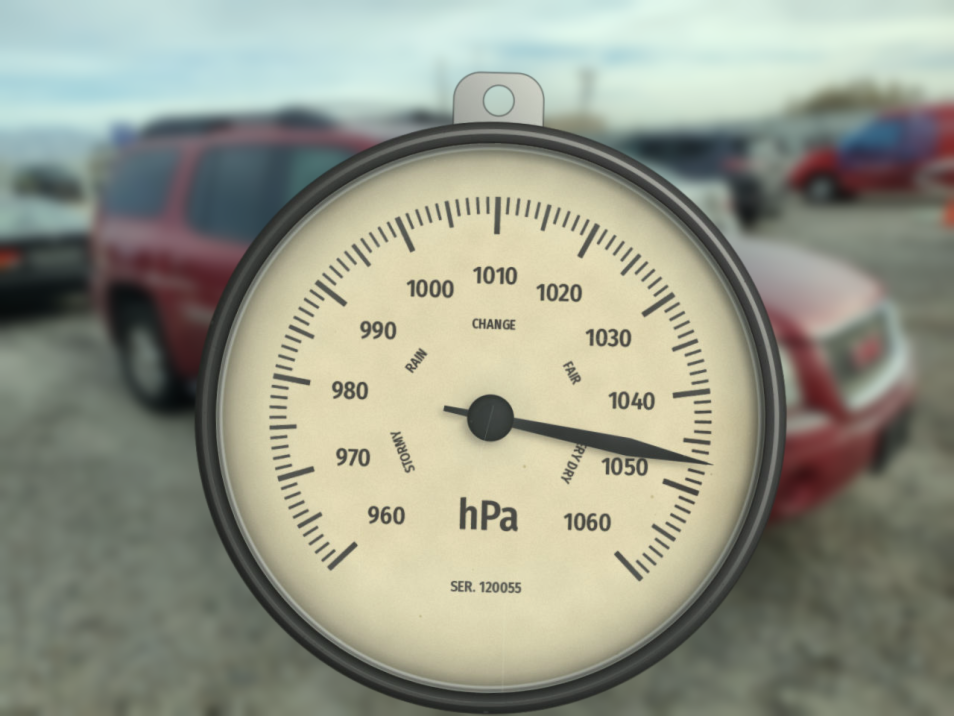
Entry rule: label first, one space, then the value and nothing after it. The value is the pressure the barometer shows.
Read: 1047 hPa
